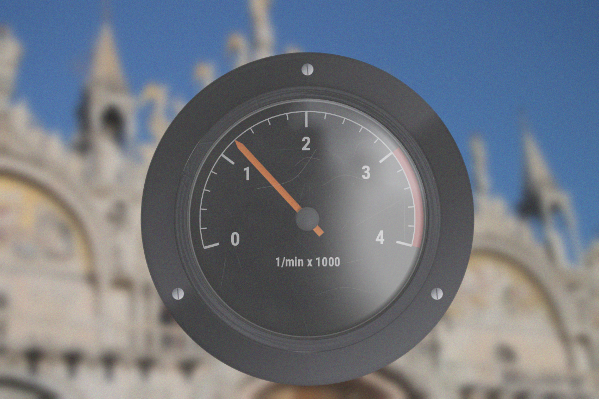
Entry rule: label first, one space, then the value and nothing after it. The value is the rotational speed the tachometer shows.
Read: 1200 rpm
